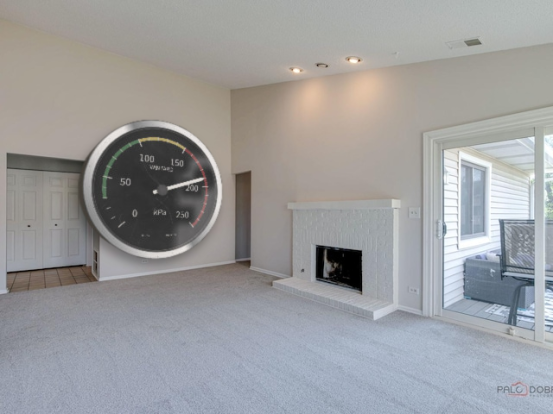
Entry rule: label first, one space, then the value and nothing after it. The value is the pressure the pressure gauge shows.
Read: 190 kPa
